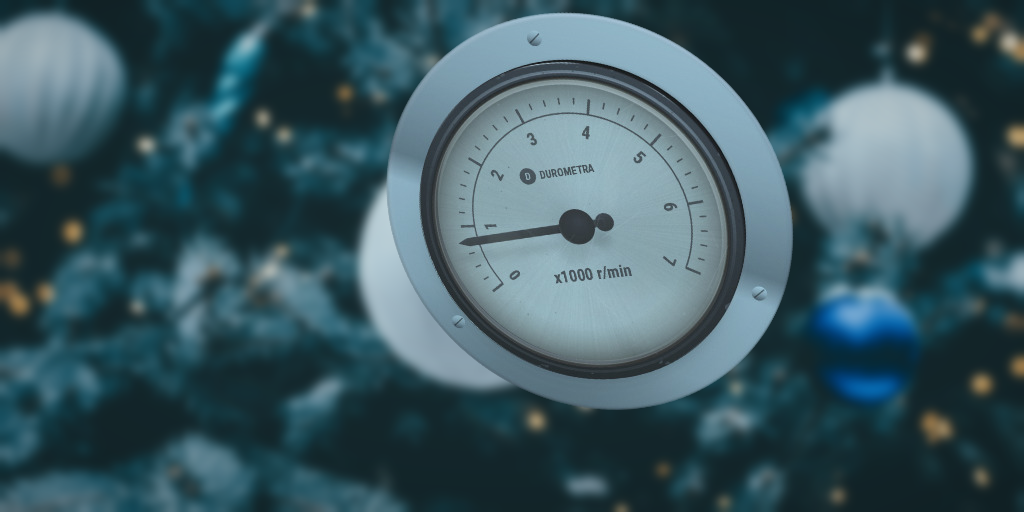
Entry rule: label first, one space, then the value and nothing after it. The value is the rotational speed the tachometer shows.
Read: 800 rpm
